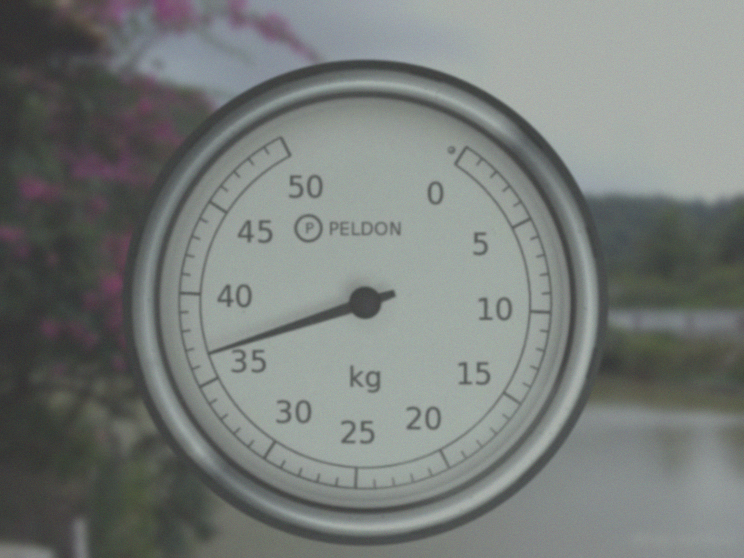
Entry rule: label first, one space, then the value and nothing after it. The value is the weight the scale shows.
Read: 36.5 kg
